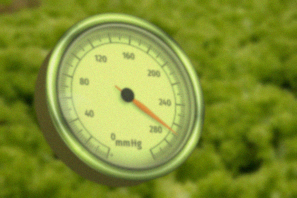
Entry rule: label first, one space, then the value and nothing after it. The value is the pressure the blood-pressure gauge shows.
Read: 270 mmHg
